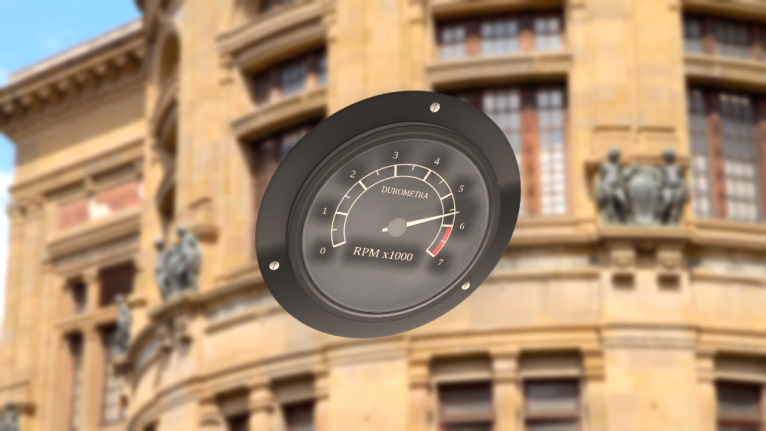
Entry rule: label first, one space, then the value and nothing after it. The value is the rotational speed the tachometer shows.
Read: 5500 rpm
